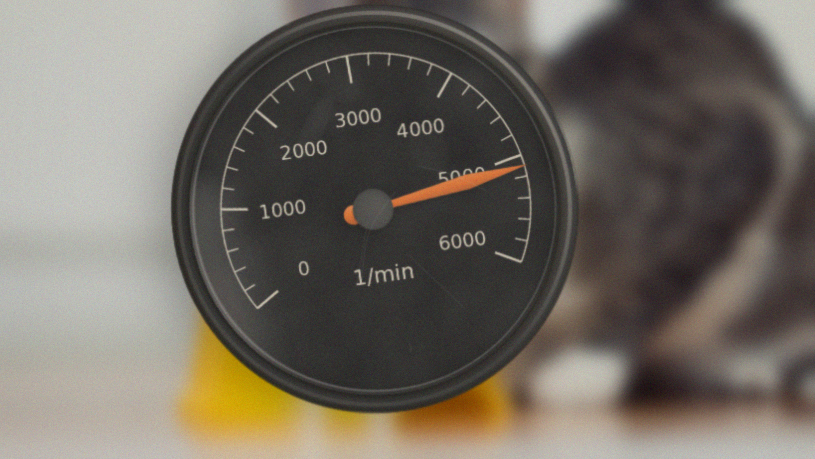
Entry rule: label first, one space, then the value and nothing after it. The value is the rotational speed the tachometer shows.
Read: 5100 rpm
